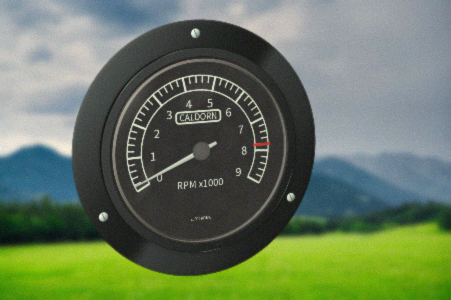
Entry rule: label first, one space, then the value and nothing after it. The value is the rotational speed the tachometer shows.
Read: 200 rpm
